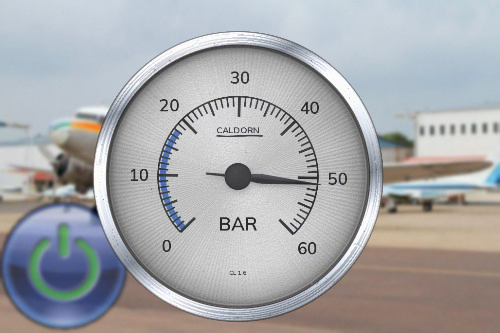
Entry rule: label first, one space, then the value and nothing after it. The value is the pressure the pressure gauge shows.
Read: 51 bar
